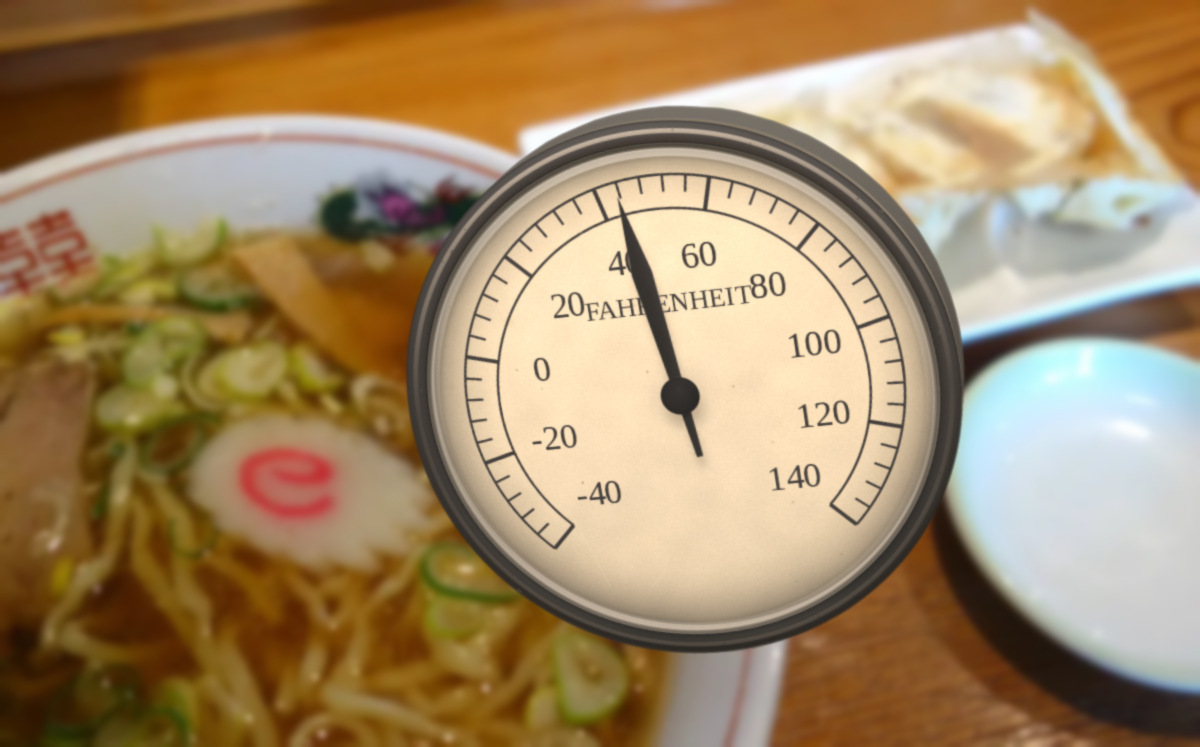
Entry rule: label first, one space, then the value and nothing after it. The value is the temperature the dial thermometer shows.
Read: 44 °F
